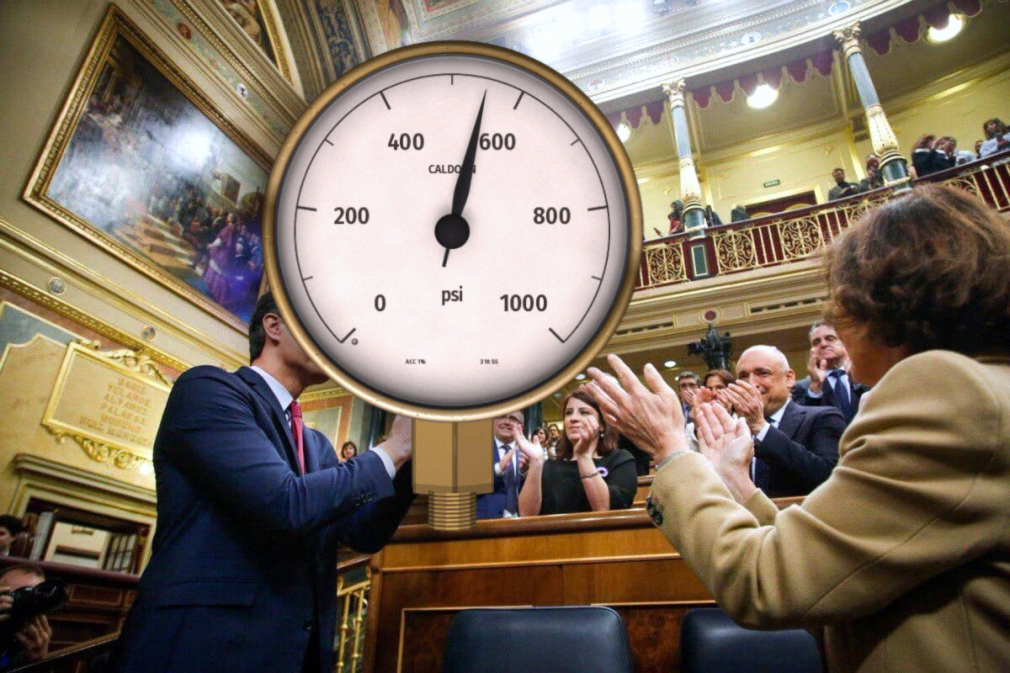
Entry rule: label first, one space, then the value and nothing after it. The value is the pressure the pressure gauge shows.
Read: 550 psi
